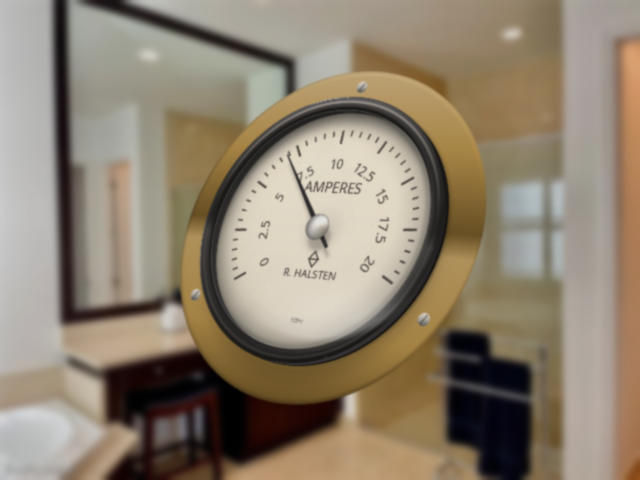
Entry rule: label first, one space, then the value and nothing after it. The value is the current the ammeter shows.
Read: 7 A
